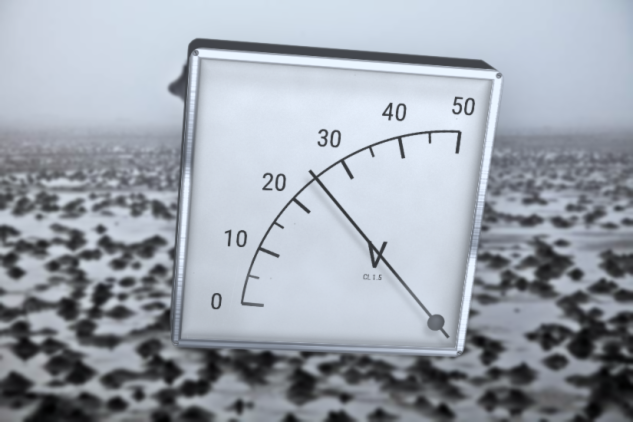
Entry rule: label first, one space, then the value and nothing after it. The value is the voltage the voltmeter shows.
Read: 25 V
